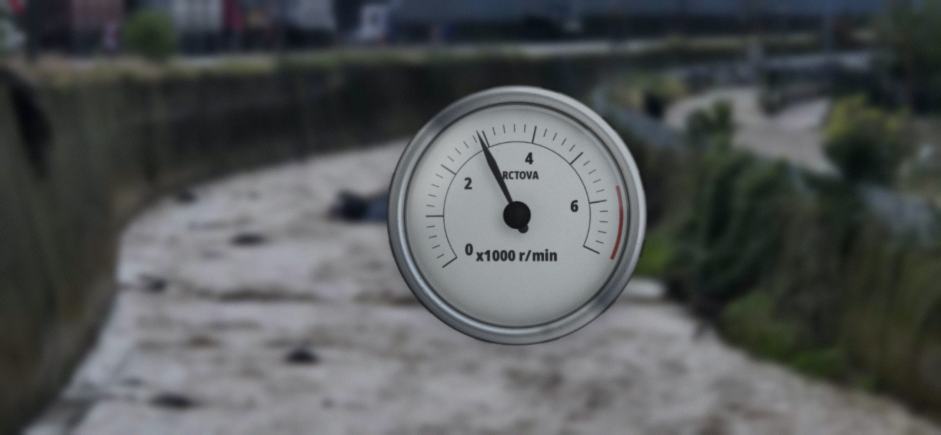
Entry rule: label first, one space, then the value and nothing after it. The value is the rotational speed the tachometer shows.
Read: 2900 rpm
